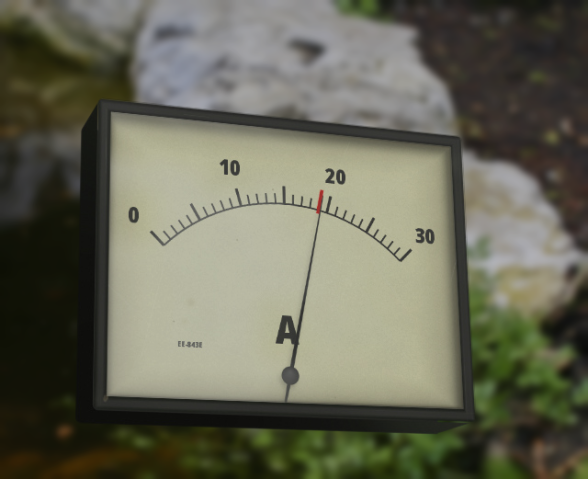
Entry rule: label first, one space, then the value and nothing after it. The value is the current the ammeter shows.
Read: 19 A
